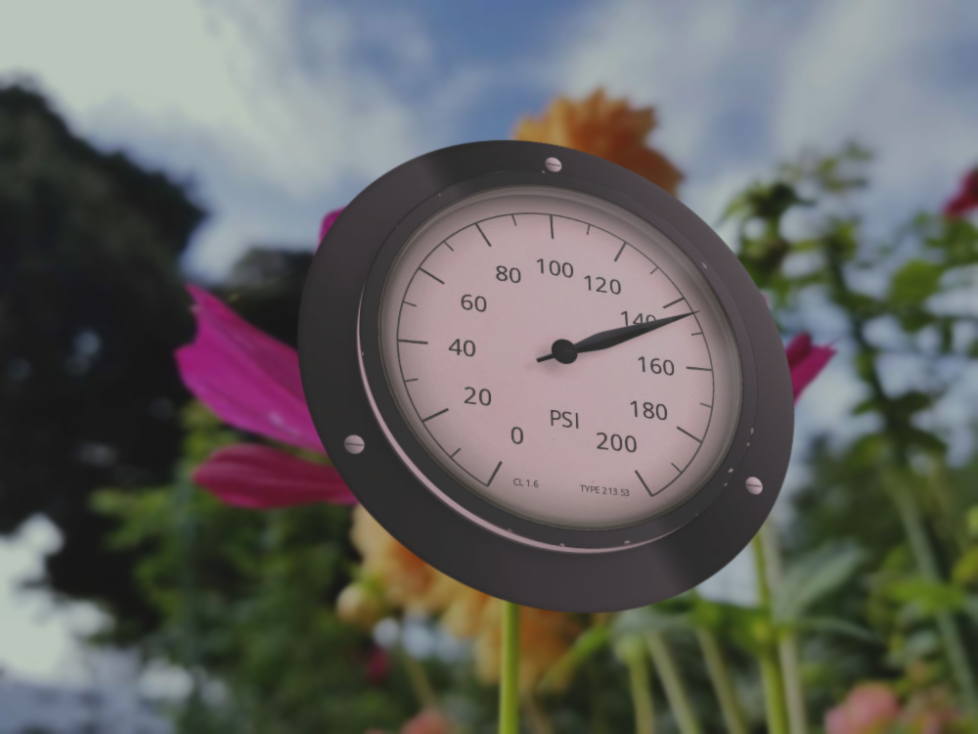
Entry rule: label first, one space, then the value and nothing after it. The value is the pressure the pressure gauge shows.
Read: 145 psi
